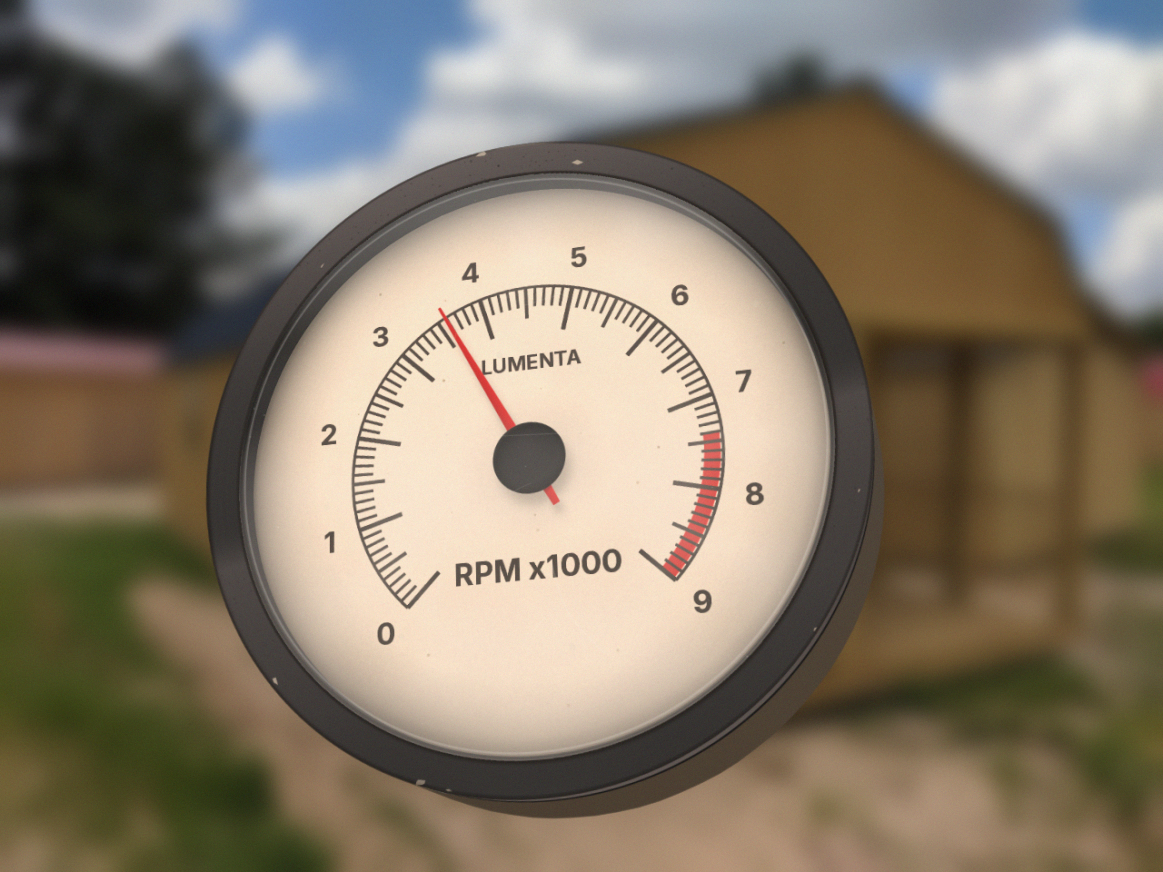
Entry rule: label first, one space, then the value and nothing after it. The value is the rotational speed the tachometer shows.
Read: 3600 rpm
